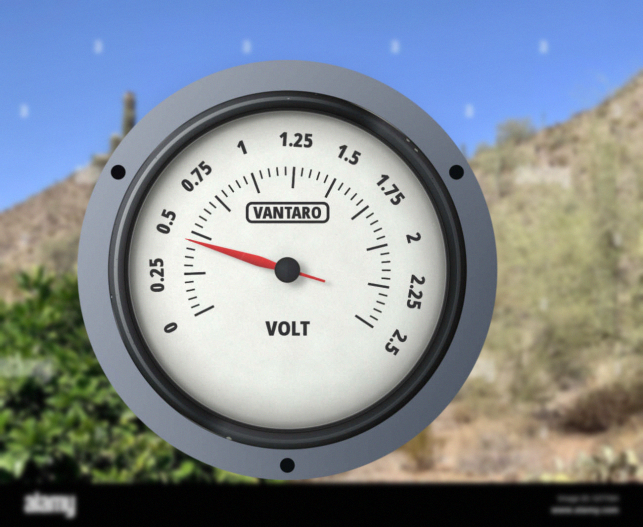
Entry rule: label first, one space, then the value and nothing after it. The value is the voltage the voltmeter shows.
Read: 0.45 V
